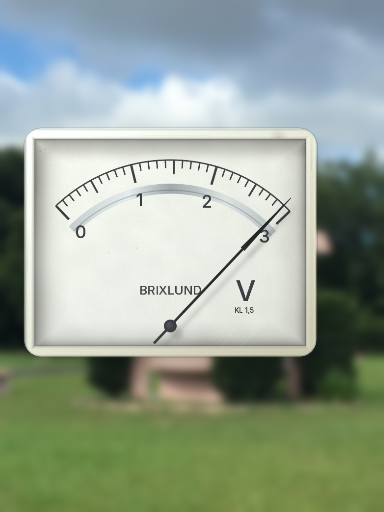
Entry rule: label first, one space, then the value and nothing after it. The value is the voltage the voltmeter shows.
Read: 2.9 V
